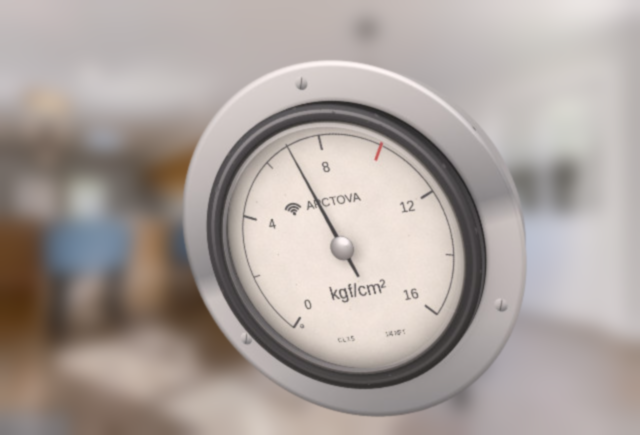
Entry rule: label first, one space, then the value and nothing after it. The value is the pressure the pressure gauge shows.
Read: 7 kg/cm²
